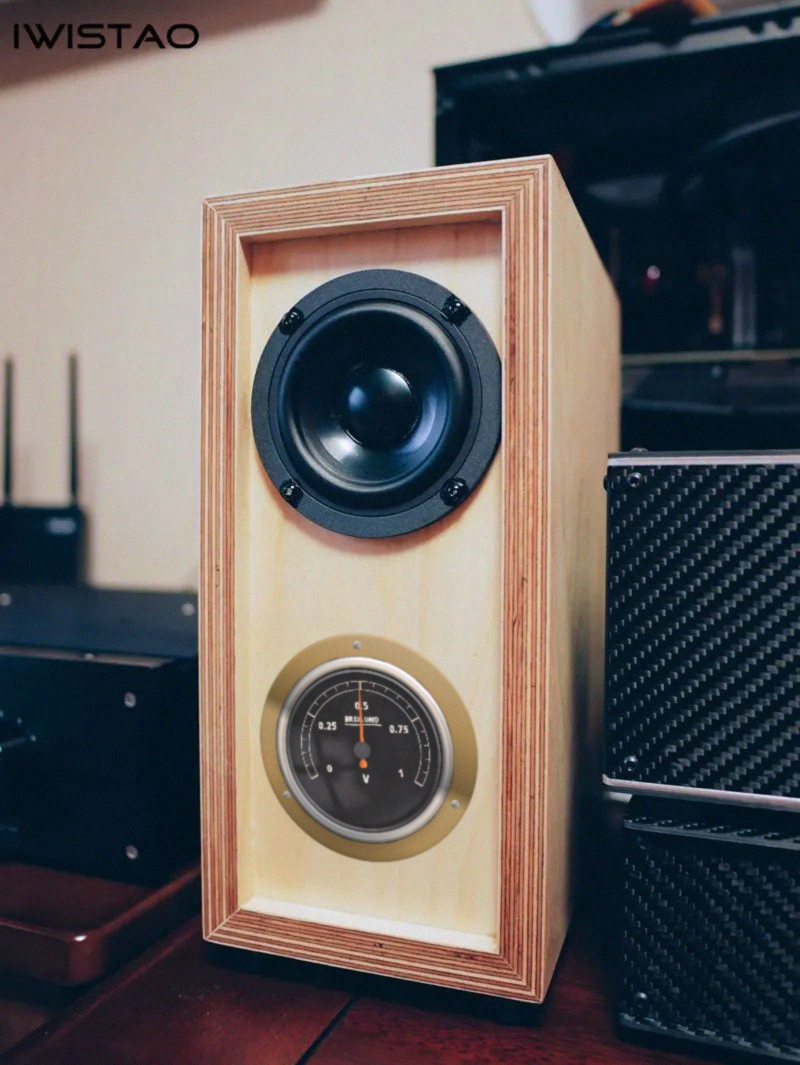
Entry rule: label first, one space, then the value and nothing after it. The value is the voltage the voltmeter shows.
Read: 0.5 V
